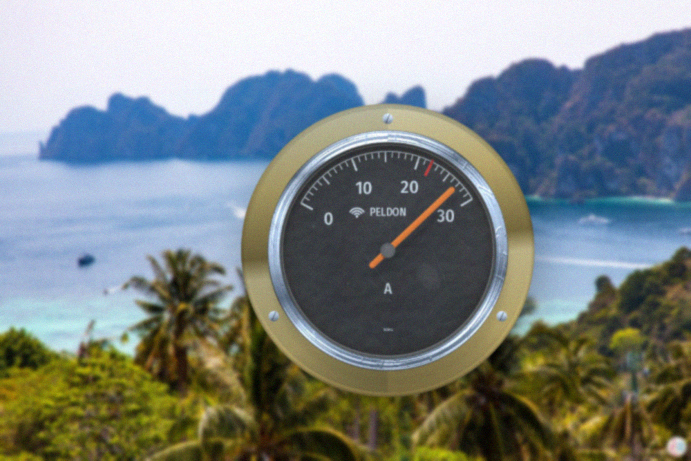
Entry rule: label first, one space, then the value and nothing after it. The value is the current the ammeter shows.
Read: 27 A
